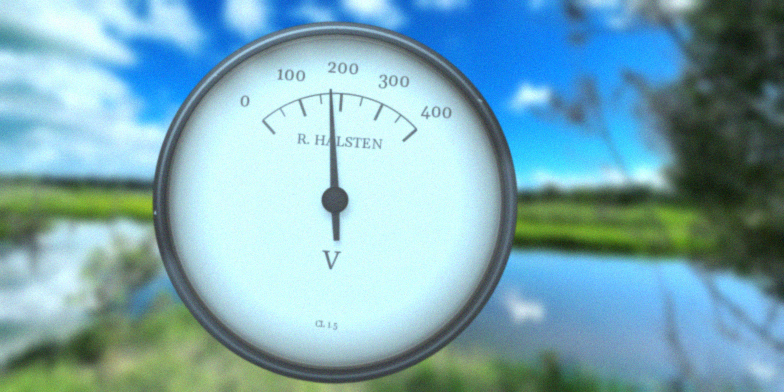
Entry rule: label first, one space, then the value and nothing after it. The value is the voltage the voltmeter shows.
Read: 175 V
